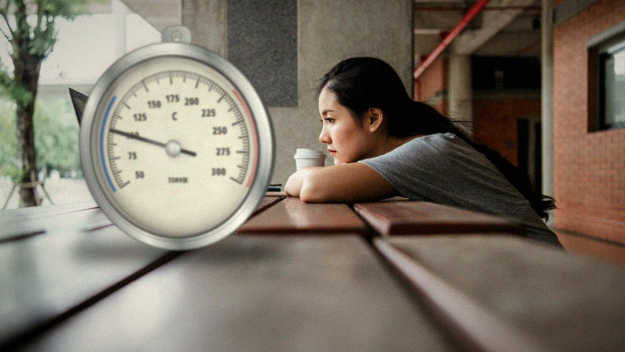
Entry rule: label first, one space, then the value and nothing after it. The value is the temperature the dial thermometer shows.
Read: 100 °C
